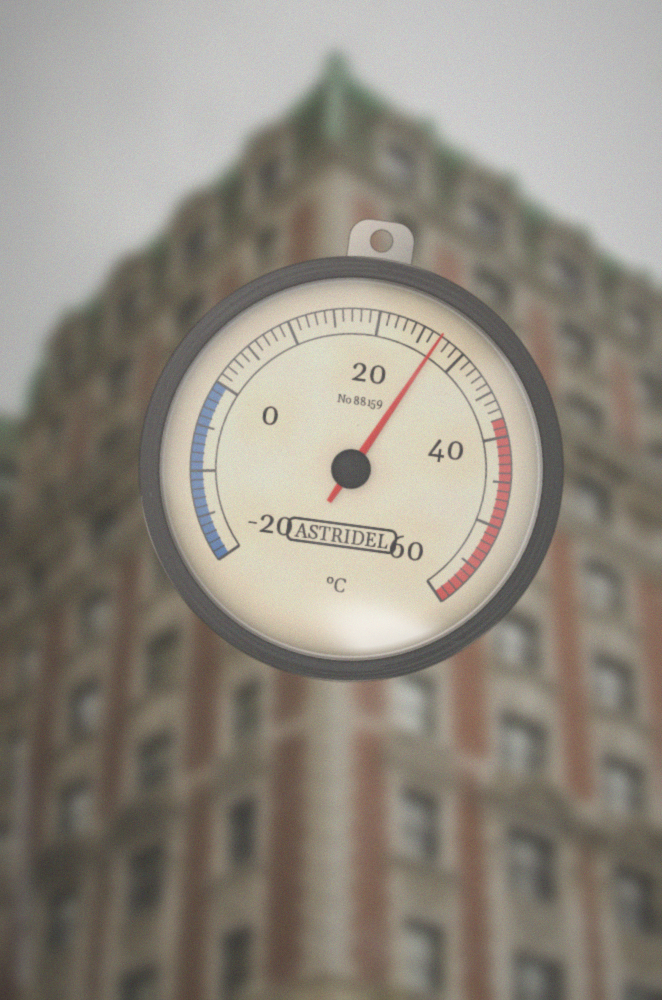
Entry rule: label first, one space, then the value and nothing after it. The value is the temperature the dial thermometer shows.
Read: 27 °C
